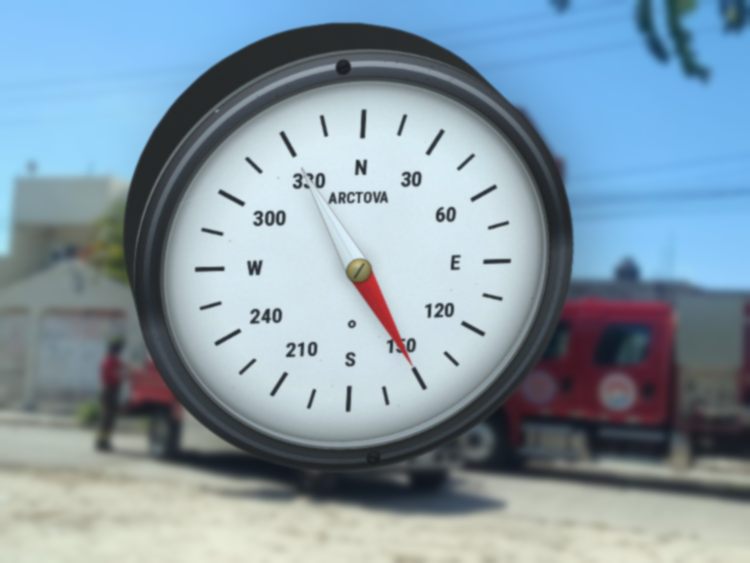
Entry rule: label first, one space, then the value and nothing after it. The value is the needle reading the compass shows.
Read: 150 °
